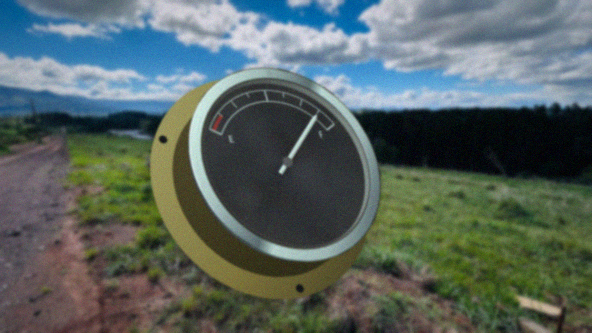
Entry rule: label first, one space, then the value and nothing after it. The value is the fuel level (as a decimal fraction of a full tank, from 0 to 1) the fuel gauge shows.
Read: 0.875
